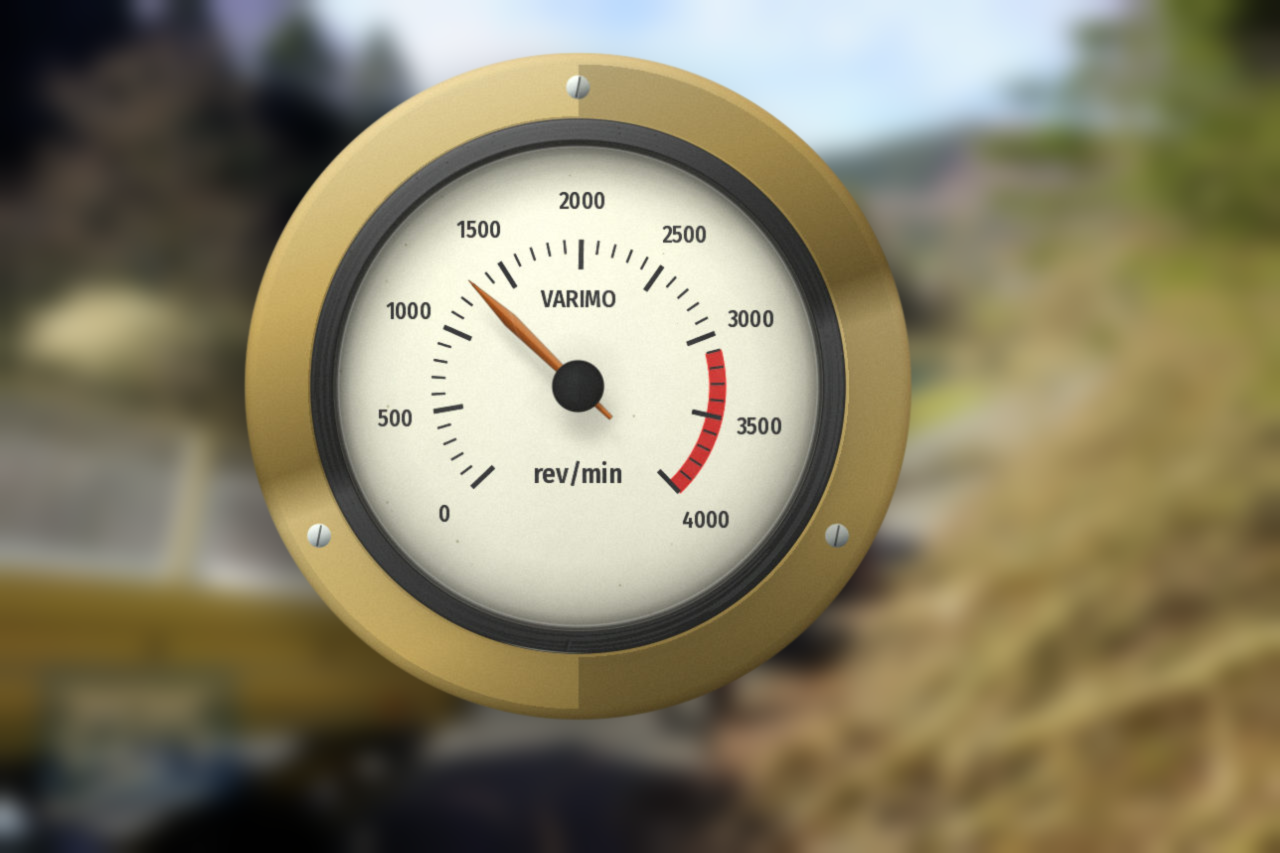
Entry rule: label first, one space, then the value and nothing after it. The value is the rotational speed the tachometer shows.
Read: 1300 rpm
